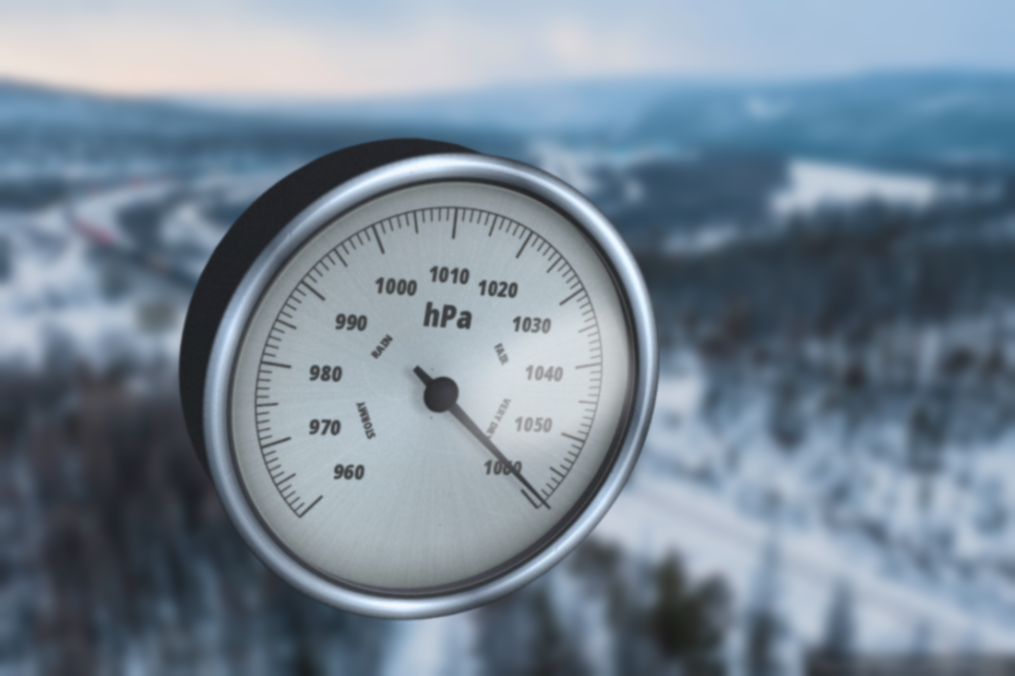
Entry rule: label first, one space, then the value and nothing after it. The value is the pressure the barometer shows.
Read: 1059 hPa
